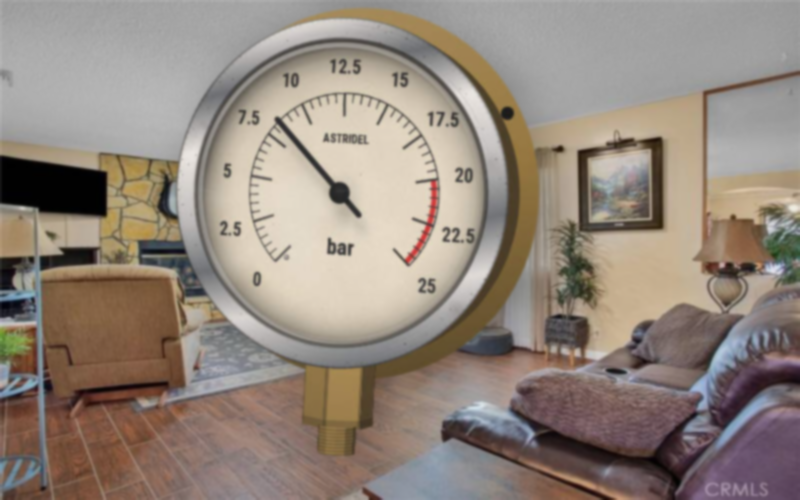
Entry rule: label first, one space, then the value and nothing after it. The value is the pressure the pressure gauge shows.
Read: 8.5 bar
